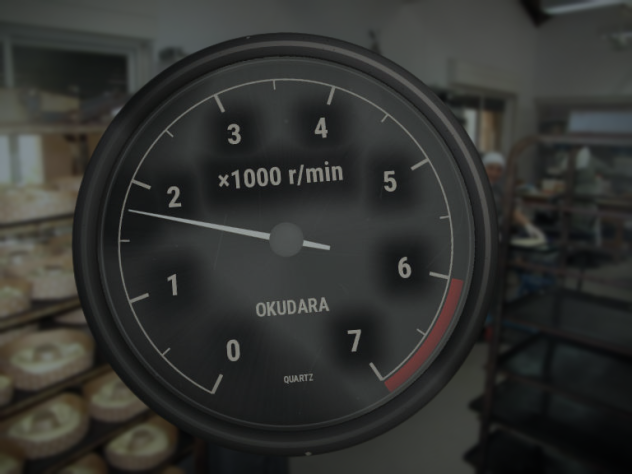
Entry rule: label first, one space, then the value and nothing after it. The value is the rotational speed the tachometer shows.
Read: 1750 rpm
